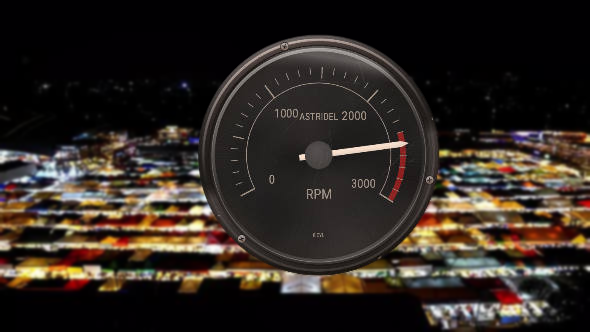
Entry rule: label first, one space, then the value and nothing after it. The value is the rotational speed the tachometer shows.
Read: 2500 rpm
